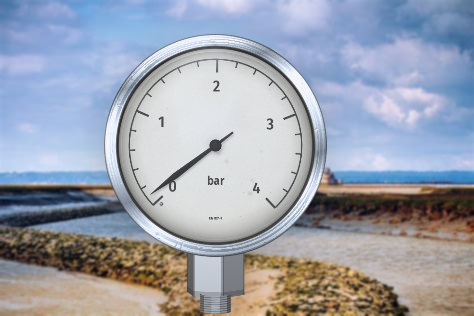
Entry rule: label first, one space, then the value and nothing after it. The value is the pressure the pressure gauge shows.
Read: 0.1 bar
